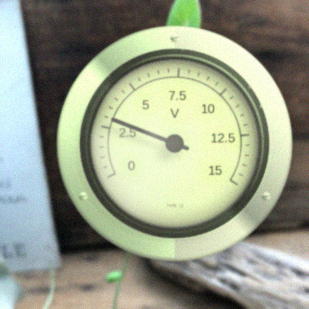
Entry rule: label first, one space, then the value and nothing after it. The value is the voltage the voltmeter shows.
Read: 3 V
